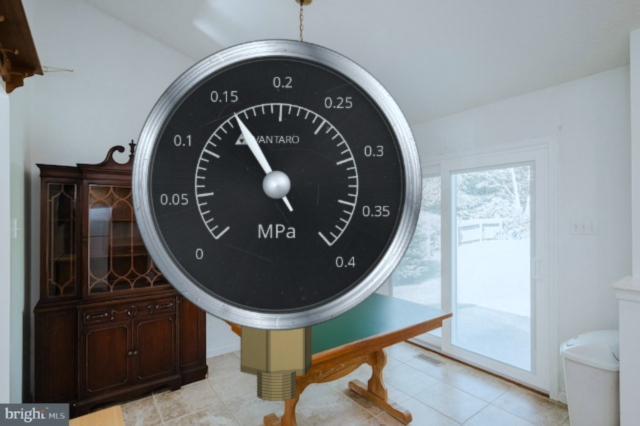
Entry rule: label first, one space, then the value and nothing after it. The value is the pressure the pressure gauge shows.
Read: 0.15 MPa
